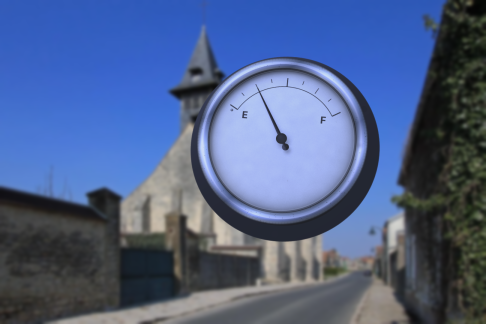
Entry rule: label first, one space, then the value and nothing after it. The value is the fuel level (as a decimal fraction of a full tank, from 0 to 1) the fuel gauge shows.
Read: 0.25
